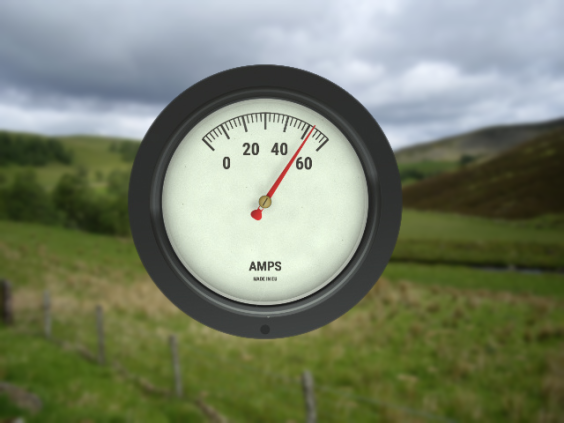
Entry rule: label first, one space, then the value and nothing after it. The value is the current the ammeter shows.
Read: 52 A
